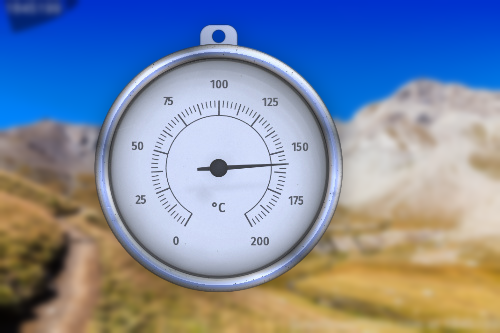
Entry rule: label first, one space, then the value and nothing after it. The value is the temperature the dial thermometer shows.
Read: 157.5 °C
